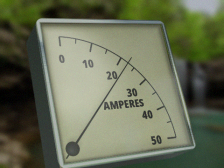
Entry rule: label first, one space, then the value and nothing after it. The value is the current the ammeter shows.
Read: 22.5 A
